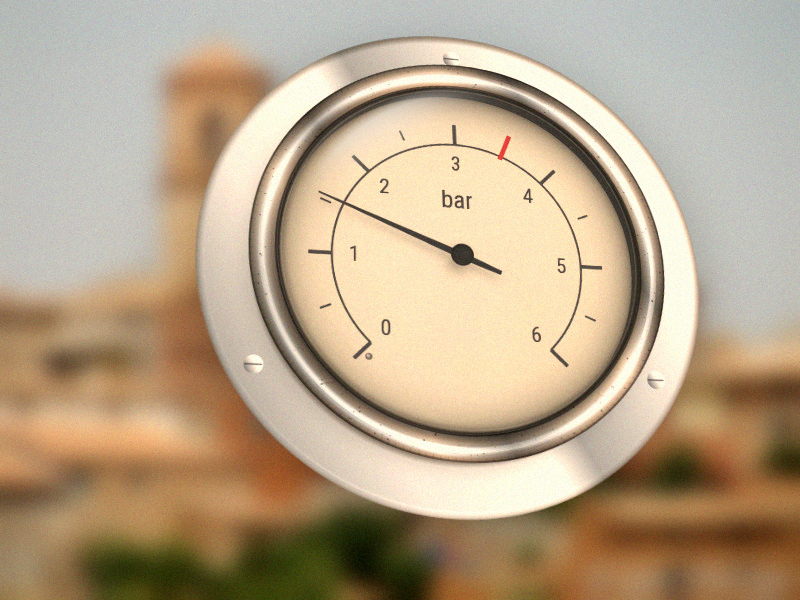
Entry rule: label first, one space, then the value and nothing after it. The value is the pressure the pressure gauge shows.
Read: 1.5 bar
